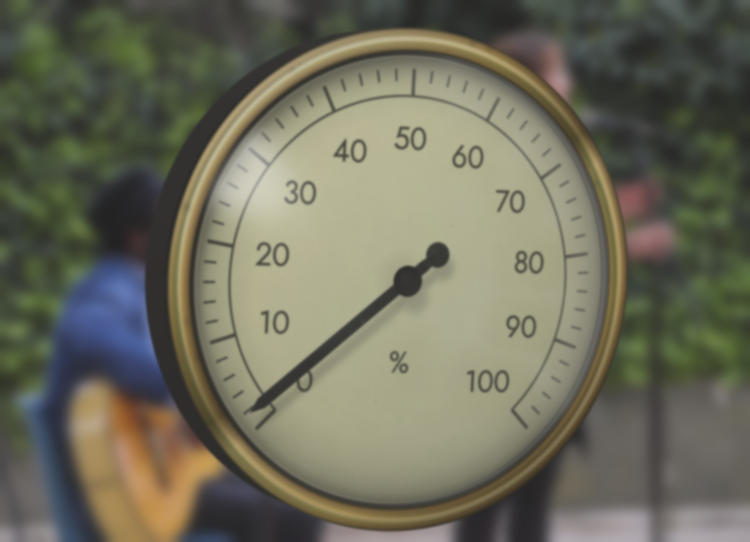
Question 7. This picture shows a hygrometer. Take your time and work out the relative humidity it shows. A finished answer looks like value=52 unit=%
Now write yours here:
value=2 unit=%
